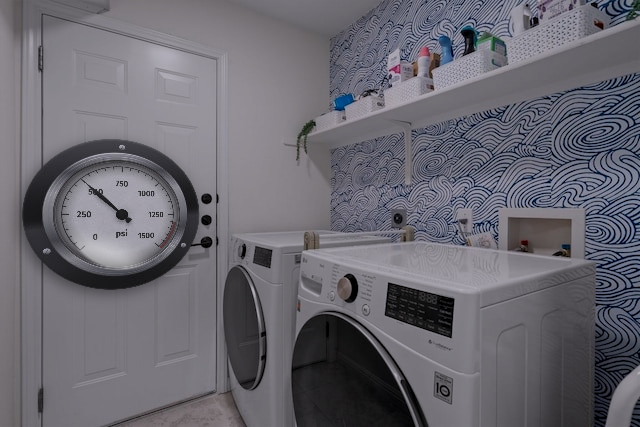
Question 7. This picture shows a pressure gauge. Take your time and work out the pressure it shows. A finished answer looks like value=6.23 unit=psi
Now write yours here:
value=500 unit=psi
